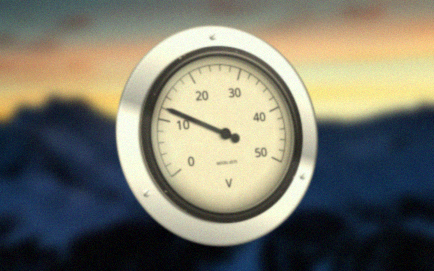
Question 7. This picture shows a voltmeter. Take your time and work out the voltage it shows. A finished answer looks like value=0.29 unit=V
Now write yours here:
value=12 unit=V
